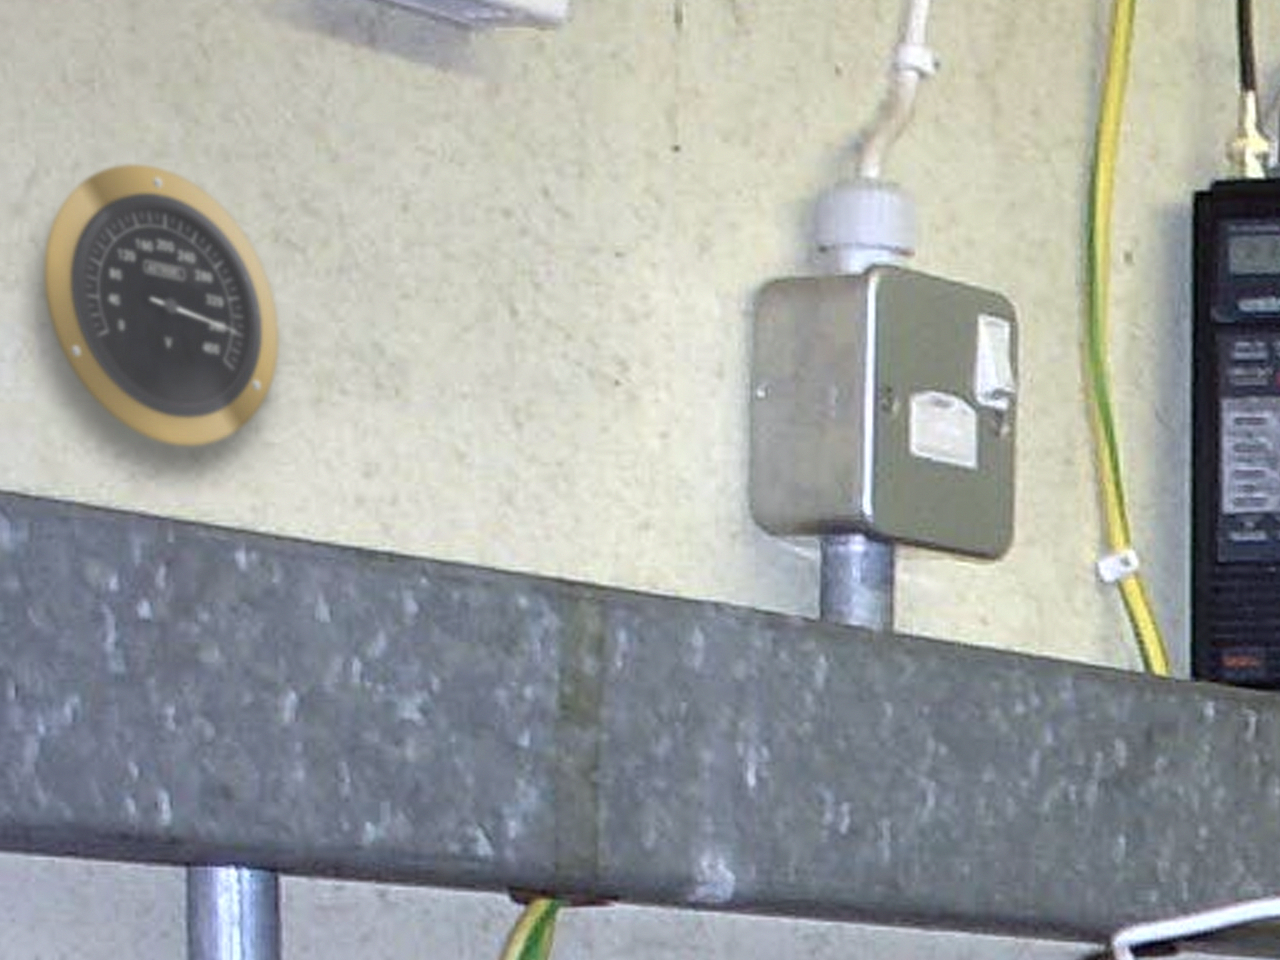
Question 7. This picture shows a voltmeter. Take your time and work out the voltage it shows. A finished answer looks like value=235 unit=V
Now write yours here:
value=360 unit=V
